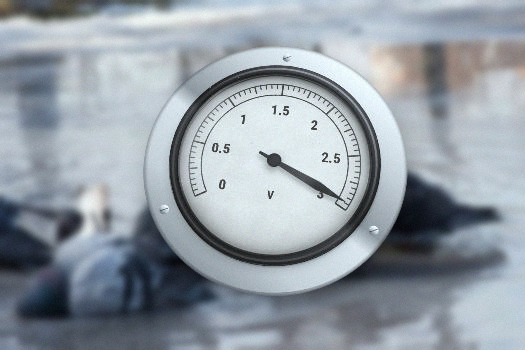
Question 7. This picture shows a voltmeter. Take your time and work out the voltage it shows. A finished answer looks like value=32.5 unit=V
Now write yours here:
value=2.95 unit=V
